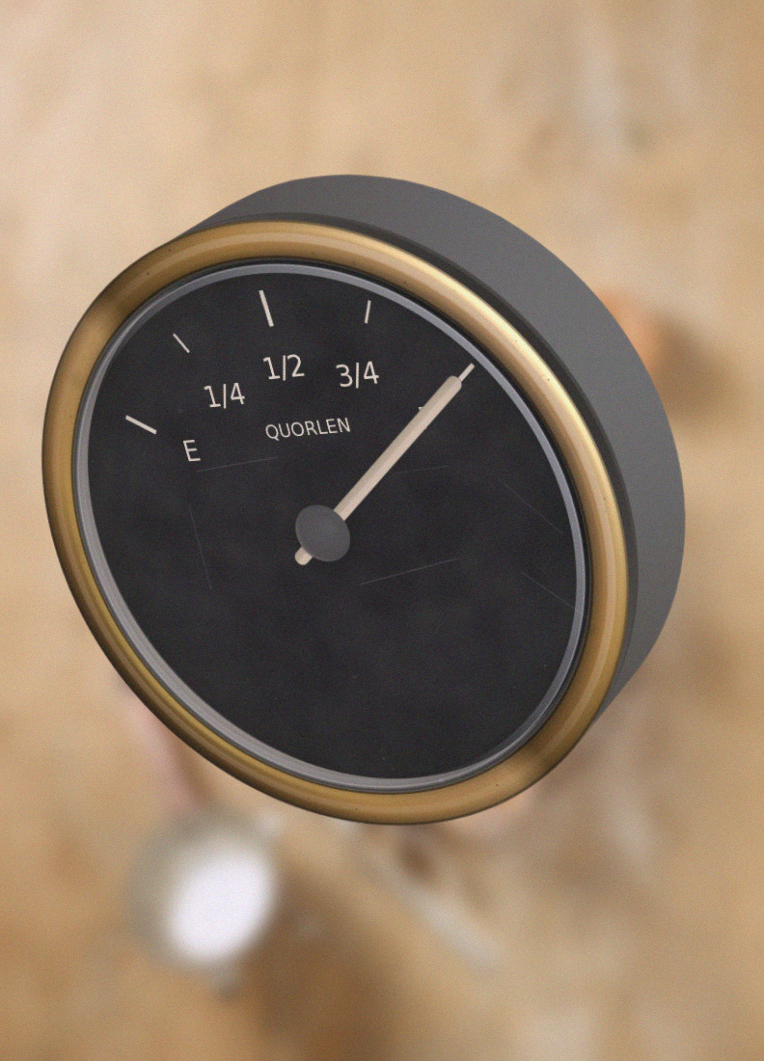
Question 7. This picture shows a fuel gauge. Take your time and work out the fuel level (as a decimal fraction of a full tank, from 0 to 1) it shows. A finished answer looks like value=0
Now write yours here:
value=1
